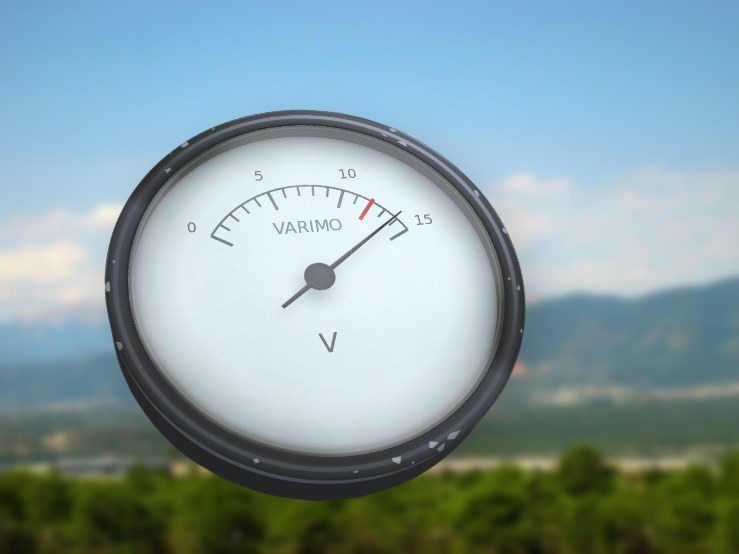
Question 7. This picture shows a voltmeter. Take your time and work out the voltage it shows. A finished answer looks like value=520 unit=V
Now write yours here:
value=14 unit=V
